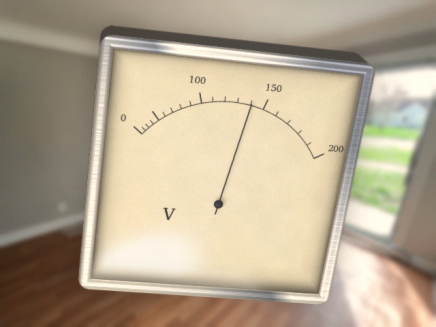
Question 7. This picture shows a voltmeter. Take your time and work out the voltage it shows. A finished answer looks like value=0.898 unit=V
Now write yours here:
value=140 unit=V
